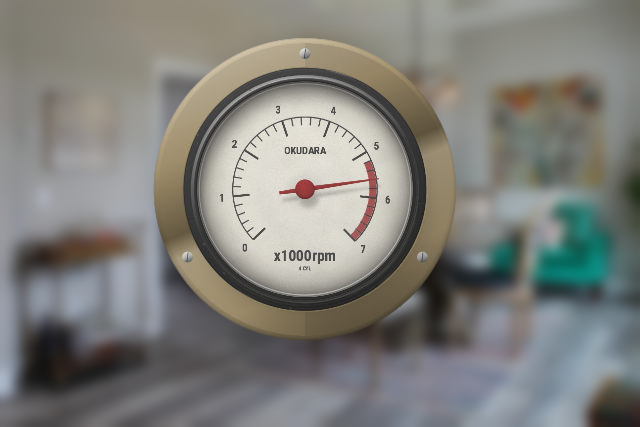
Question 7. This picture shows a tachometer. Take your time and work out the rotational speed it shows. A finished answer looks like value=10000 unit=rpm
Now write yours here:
value=5600 unit=rpm
